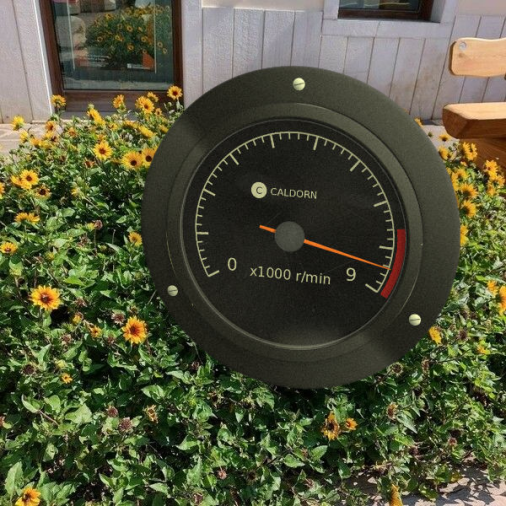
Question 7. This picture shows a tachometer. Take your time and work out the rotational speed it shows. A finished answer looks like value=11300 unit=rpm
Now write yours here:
value=8400 unit=rpm
